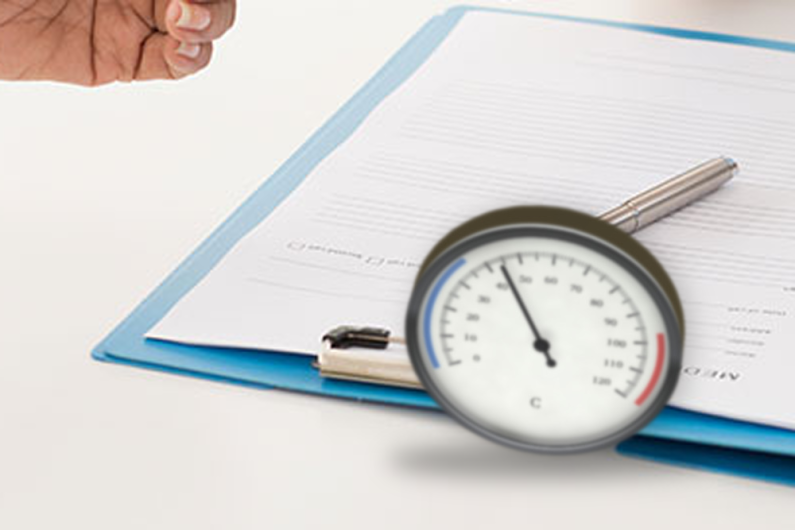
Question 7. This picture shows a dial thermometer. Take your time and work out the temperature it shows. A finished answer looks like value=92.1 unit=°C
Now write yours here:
value=45 unit=°C
